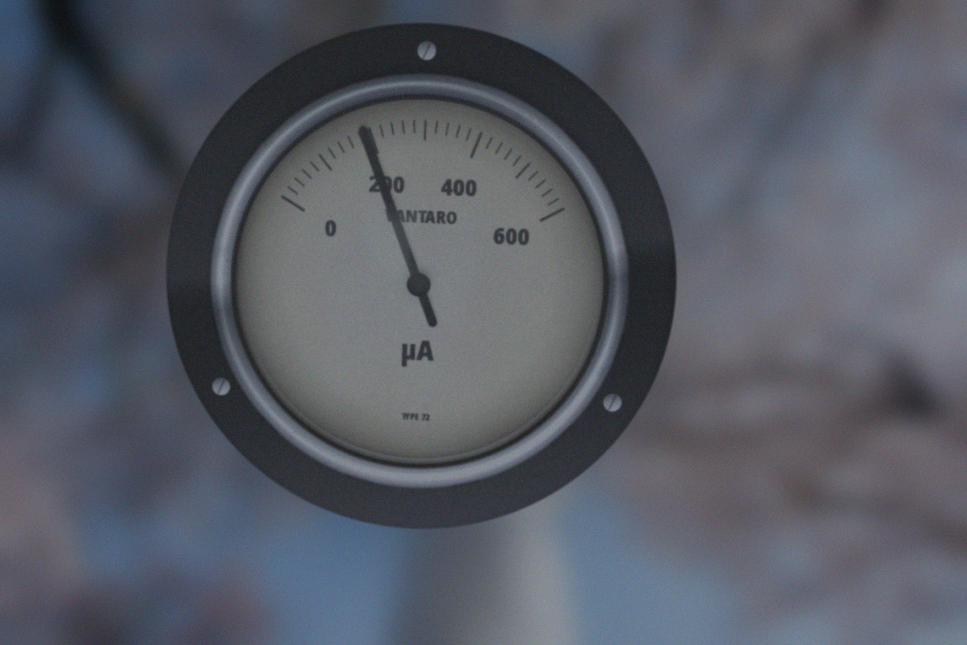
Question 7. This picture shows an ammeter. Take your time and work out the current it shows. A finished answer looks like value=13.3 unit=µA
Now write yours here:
value=190 unit=µA
